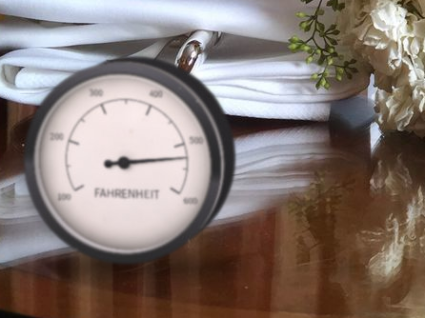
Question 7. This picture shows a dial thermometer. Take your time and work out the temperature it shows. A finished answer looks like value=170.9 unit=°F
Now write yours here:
value=525 unit=°F
